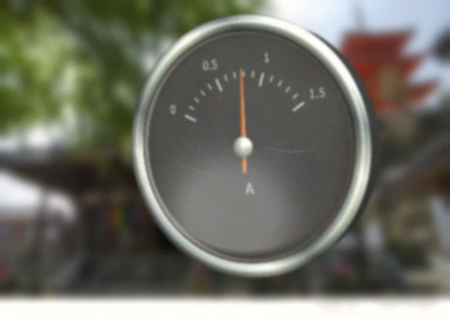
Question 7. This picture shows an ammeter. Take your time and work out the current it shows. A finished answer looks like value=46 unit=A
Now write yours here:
value=0.8 unit=A
